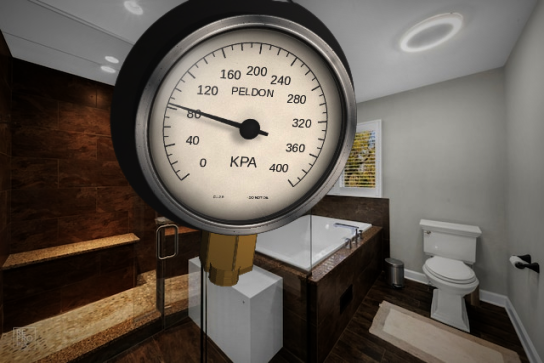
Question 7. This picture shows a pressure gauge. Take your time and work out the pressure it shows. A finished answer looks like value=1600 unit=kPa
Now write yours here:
value=85 unit=kPa
